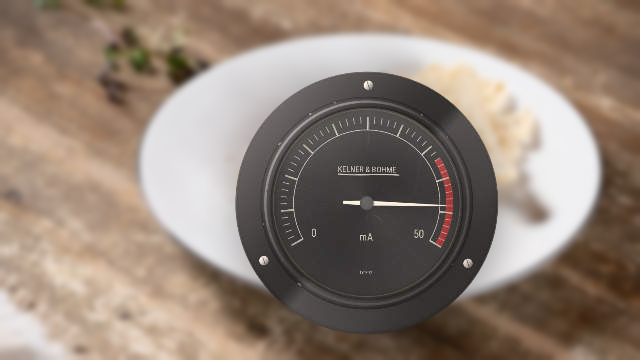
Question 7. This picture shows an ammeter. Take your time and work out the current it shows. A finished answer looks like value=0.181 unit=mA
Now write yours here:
value=44 unit=mA
